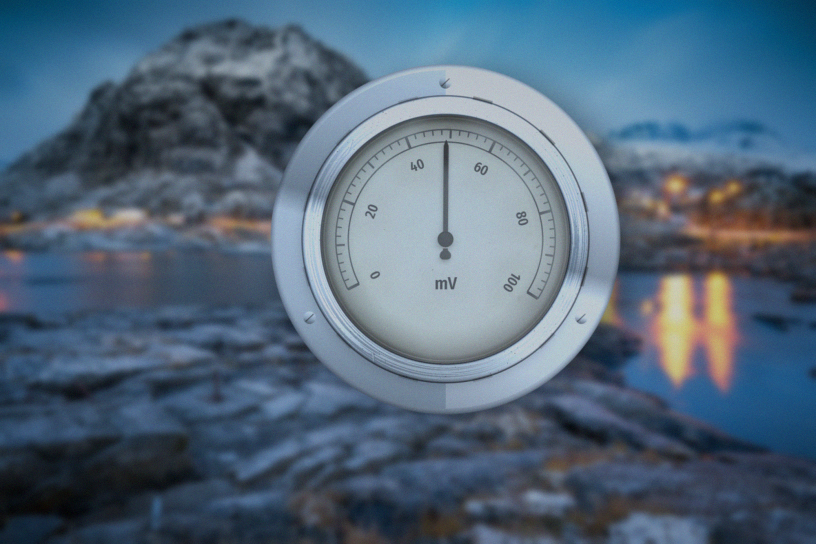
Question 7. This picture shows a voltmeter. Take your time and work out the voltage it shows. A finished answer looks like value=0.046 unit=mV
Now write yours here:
value=49 unit=mV
